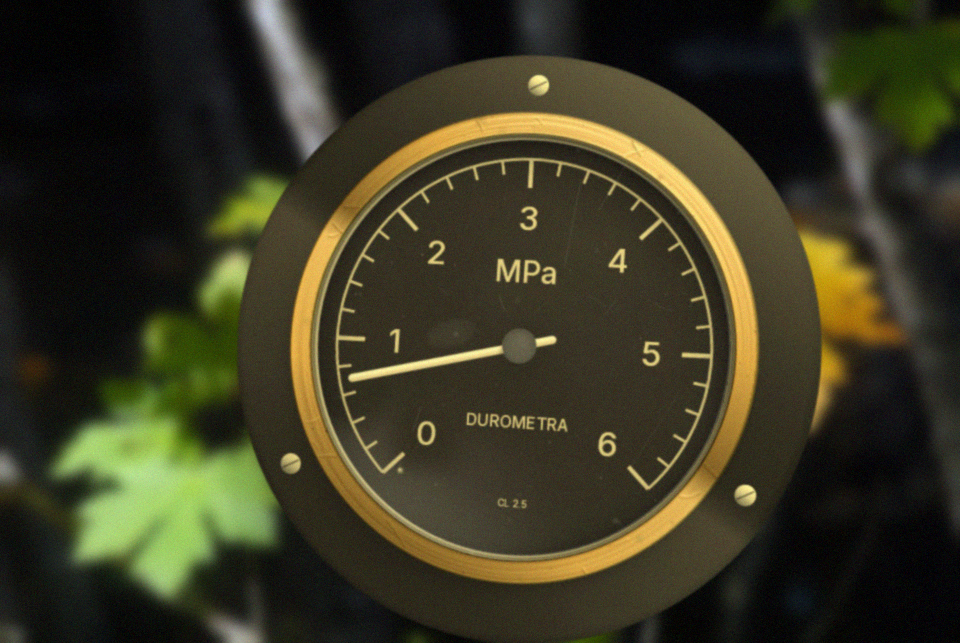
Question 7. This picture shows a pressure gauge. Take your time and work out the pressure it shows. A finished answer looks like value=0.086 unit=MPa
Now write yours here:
value=0.7 unit=MPa
